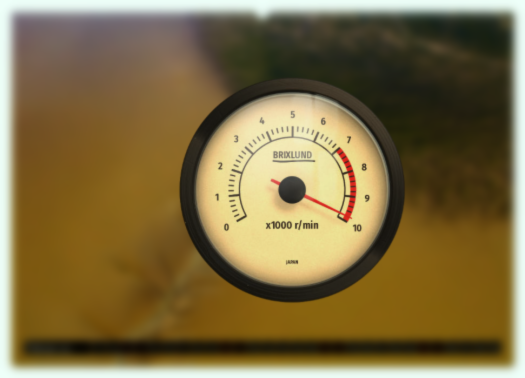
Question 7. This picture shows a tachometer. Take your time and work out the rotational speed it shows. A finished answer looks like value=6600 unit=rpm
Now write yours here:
value=9800 unit=rpm
